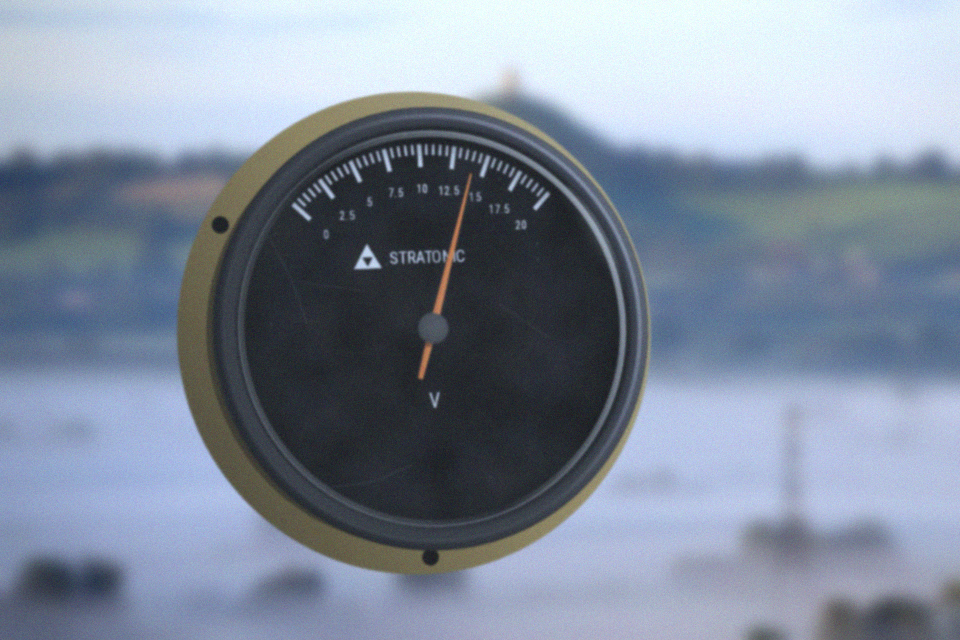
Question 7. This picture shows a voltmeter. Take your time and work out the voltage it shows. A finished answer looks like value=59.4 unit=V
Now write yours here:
value=14 unit=V
